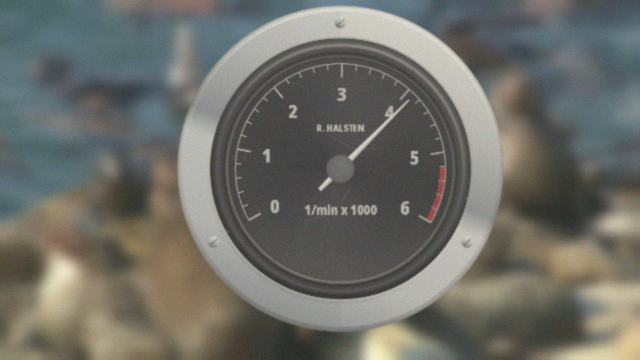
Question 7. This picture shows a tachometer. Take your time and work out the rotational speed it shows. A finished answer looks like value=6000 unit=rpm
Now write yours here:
value=4100 unit=rpm
